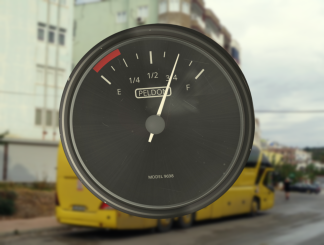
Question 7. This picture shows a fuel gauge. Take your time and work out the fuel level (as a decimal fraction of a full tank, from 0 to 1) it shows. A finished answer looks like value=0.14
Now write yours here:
value=0.75
